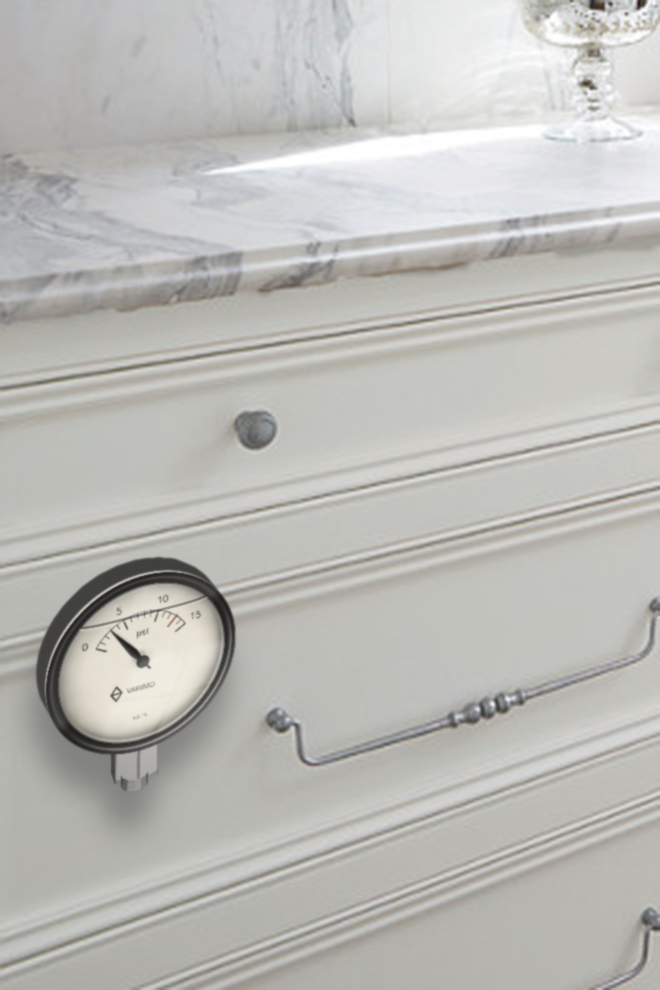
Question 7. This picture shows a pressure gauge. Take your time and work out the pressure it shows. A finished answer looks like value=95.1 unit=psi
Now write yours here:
value=3 unit=psi
